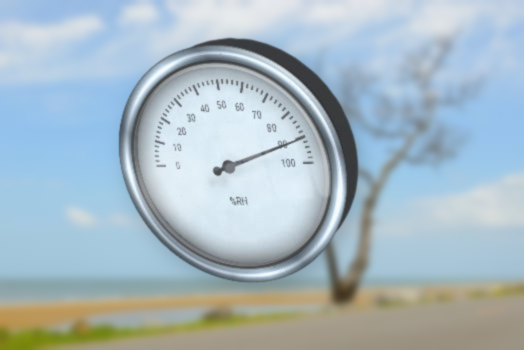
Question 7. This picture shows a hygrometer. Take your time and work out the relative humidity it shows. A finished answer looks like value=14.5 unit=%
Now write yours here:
value=90 unit=%
